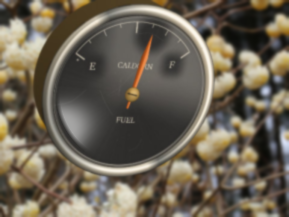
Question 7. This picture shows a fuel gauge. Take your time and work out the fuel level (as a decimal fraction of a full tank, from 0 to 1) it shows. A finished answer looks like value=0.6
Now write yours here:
value=0.625
